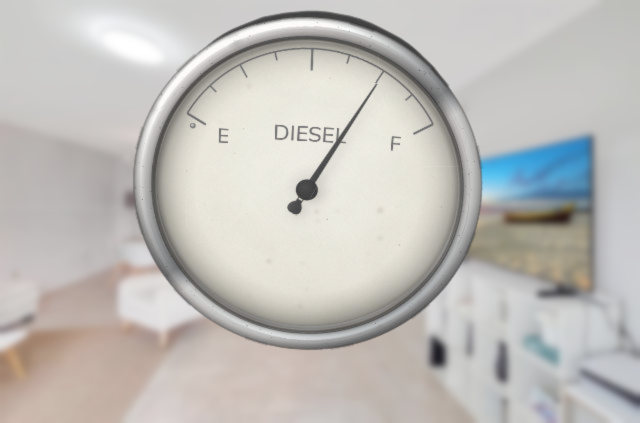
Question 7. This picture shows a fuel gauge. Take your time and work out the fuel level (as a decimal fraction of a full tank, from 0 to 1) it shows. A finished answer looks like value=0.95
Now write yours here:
value=0.75
